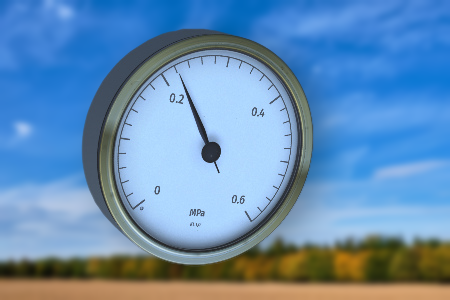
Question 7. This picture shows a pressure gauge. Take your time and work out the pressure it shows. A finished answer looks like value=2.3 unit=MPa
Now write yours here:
value=0.22 unit=MPa
